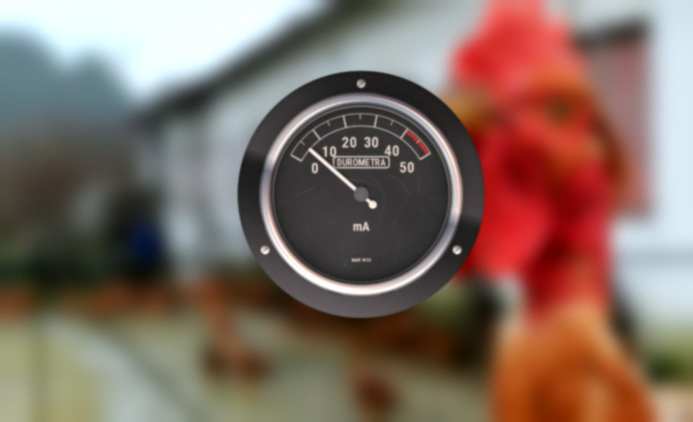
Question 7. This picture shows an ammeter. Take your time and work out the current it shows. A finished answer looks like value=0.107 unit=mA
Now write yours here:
value=5 unit=mA
